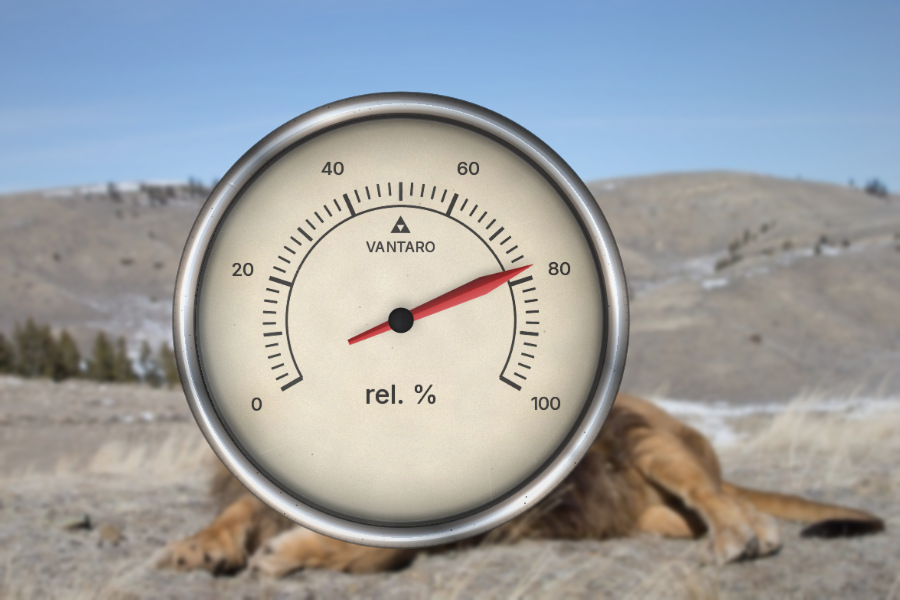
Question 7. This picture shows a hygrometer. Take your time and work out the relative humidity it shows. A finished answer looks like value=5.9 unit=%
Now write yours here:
value=78 unit=%
